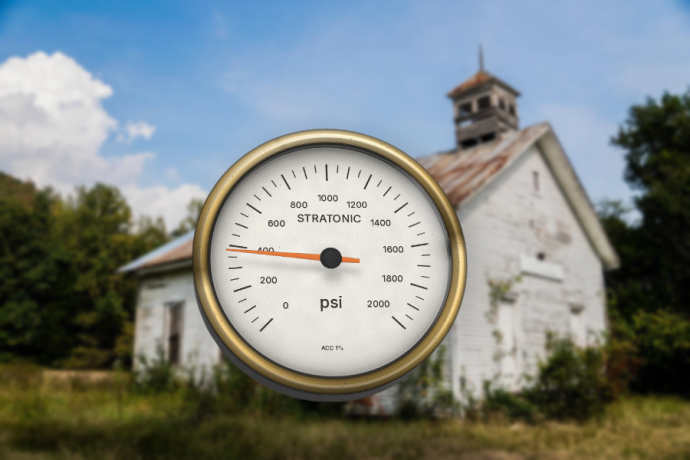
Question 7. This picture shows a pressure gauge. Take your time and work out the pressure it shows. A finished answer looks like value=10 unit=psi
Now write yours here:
value=375 unit=psi
